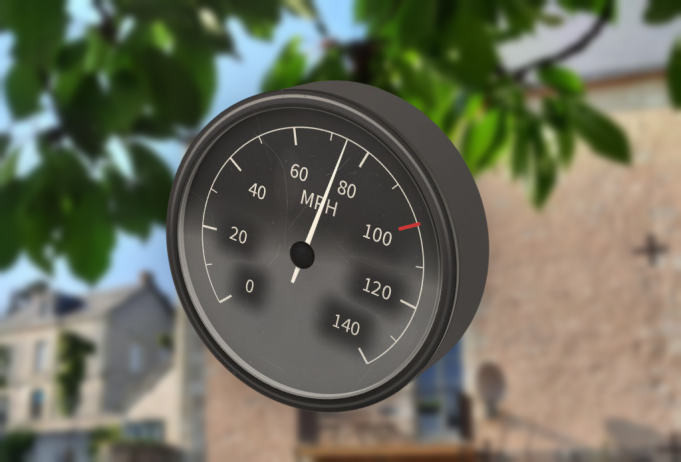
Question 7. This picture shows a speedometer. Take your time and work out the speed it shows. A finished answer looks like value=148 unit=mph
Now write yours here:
value=75 unit=mph
